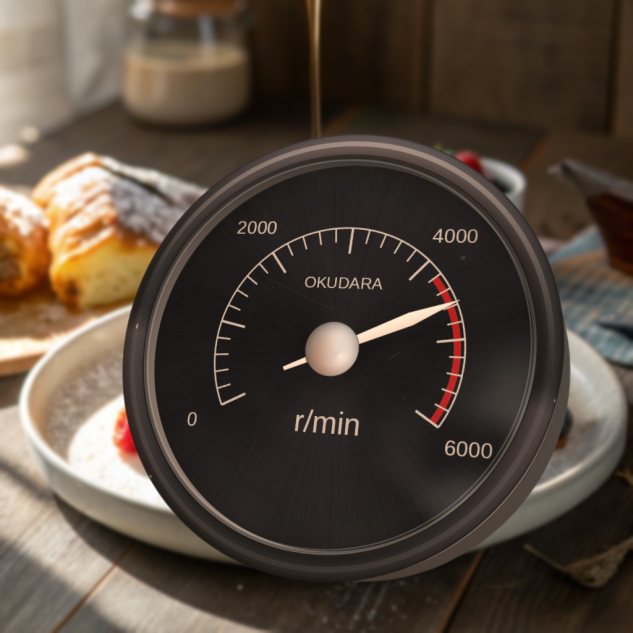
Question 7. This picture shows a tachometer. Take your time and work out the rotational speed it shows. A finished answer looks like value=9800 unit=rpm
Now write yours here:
value=4600 unit=rpm
